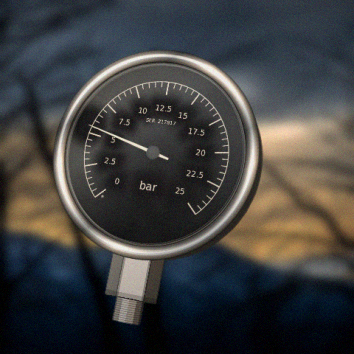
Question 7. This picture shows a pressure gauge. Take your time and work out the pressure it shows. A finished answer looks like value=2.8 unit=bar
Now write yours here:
value=5.5 unit=bar
